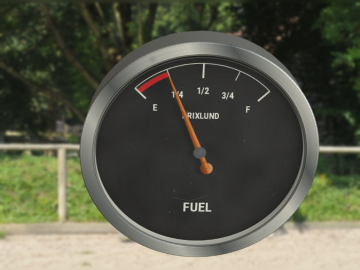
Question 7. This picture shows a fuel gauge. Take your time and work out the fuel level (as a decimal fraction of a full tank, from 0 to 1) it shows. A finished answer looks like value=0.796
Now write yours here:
value=0.25
